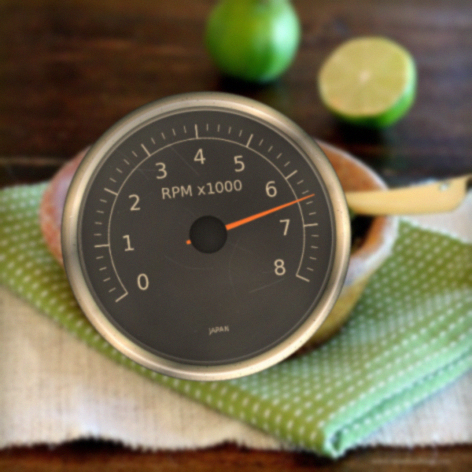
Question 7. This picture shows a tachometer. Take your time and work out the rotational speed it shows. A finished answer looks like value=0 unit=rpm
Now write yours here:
value=6500 unit=rpm
